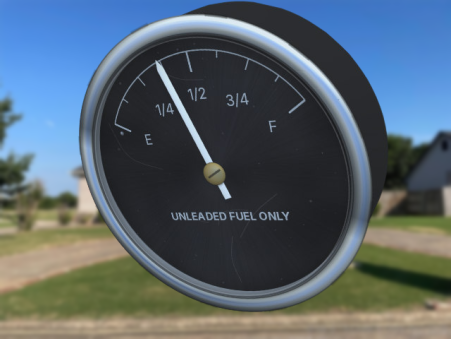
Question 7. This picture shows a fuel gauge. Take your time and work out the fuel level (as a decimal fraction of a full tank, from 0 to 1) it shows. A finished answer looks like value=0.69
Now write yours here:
value=0.375
